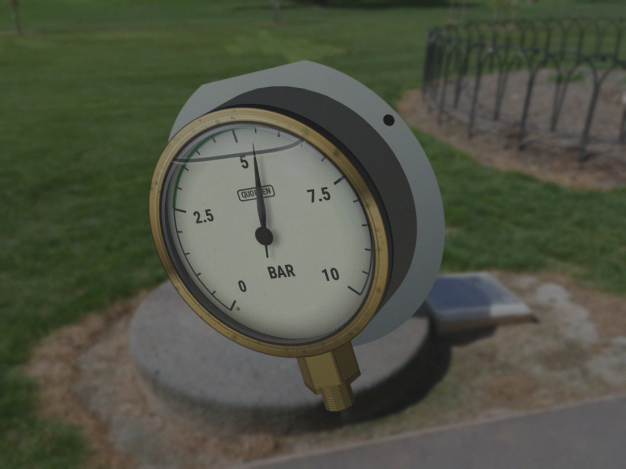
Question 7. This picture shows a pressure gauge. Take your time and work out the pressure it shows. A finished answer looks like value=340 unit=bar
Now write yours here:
value=5.5 unit=bar
